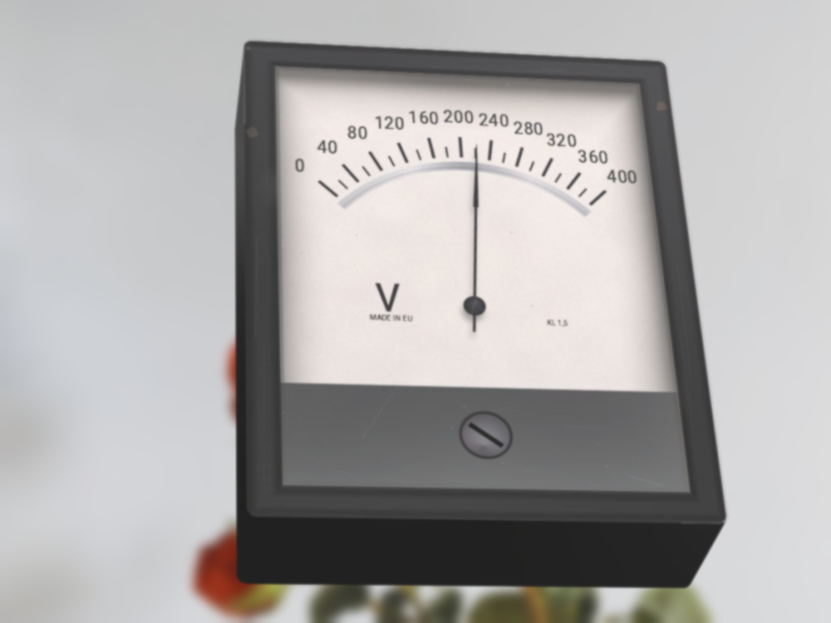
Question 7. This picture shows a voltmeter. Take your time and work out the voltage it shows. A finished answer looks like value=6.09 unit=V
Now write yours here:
value=220 unit=V
